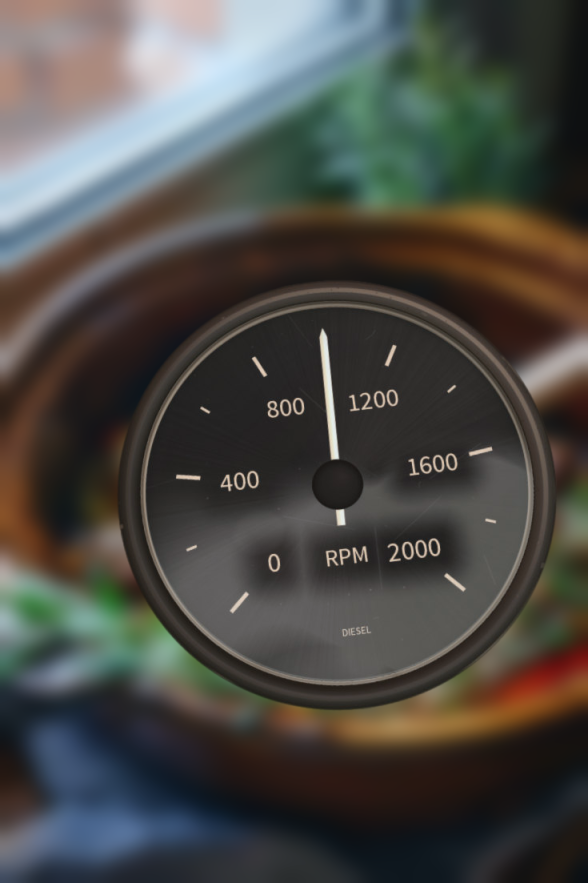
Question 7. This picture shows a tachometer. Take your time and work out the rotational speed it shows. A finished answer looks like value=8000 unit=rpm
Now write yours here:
value=1000 unit=rpm
